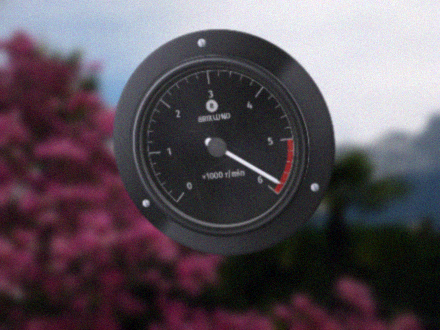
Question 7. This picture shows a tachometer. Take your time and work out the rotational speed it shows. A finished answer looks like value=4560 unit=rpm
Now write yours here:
value=5800 unit=rpm
